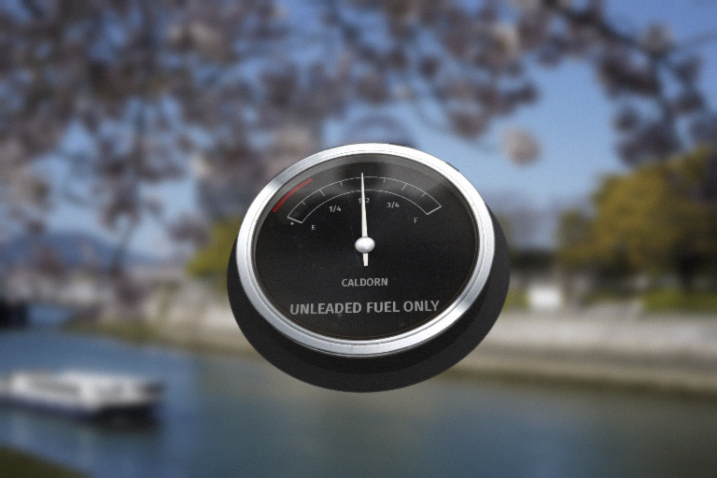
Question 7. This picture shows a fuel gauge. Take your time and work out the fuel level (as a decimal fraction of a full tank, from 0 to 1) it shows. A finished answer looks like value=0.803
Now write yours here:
value=0.5
